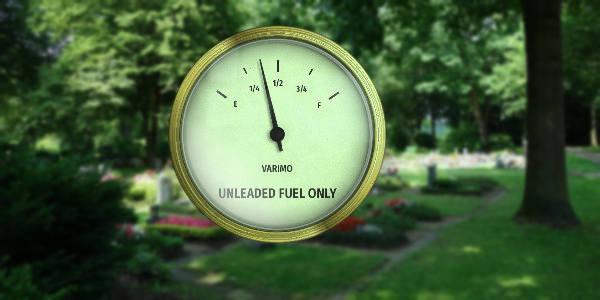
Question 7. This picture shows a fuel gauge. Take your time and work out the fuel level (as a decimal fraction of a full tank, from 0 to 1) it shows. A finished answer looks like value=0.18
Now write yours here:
value=0.375
